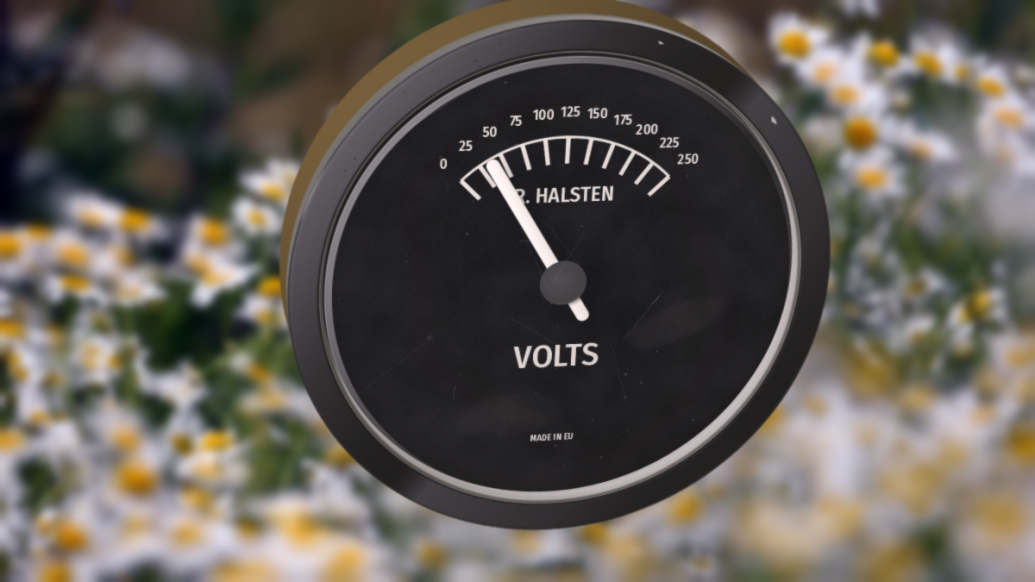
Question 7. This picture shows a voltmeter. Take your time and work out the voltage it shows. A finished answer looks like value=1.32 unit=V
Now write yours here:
value=37.5 unit=V
